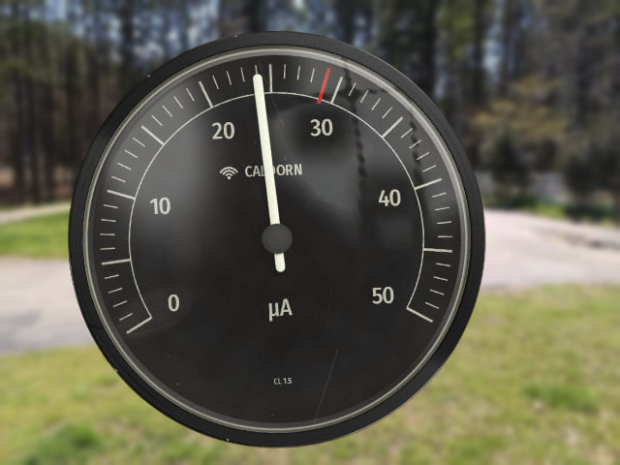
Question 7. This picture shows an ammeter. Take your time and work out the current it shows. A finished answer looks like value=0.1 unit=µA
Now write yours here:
value=24 unit=µA
